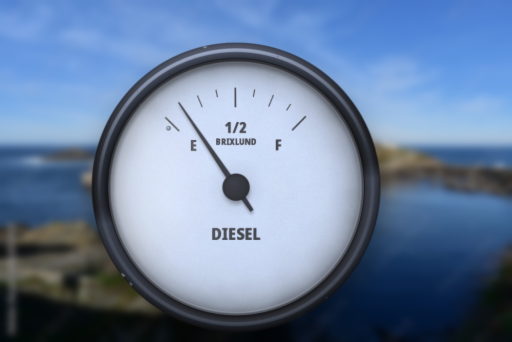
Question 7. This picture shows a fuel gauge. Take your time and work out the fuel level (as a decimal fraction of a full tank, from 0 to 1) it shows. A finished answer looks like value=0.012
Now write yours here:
value=0.125
